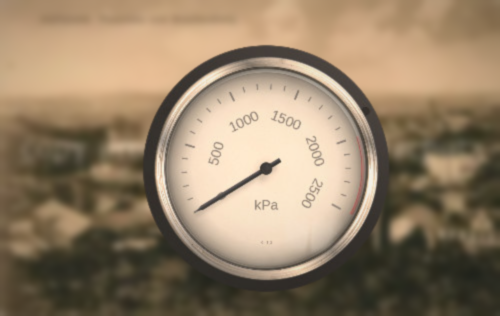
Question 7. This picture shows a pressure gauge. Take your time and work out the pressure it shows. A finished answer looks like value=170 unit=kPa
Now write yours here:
value=0 unit=kPa
